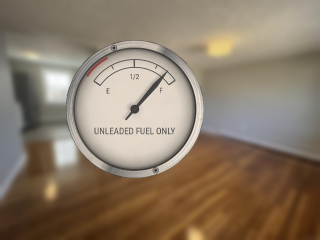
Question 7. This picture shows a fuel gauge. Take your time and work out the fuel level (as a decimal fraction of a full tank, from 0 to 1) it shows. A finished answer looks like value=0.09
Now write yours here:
value=0.875
